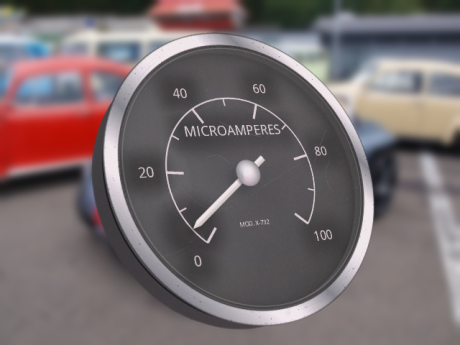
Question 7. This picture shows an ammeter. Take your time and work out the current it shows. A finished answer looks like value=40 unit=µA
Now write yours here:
value=5 unit=µA
